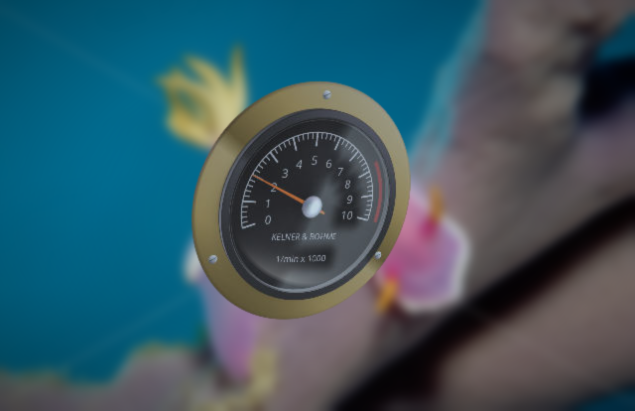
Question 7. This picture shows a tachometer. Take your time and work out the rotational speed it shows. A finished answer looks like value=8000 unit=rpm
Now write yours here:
value=2000 unit=rpm
